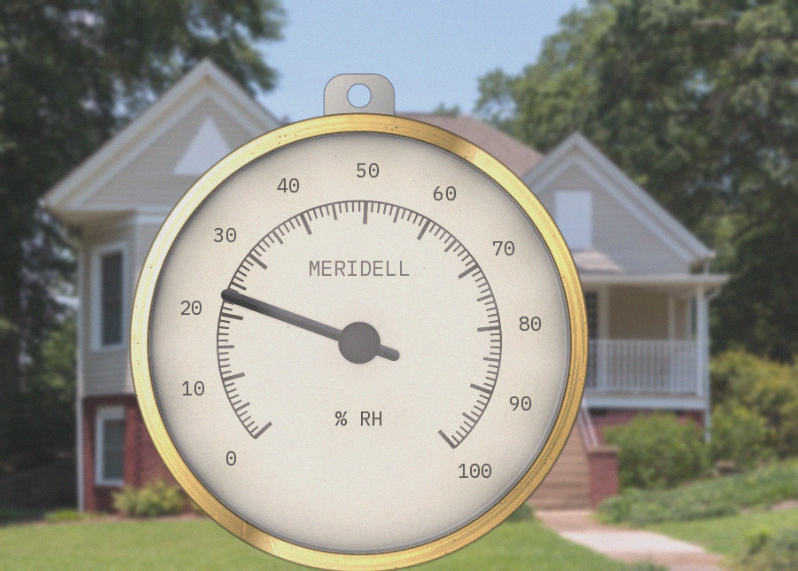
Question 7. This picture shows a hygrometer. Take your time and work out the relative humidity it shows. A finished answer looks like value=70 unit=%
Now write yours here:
value=23 unit=%
